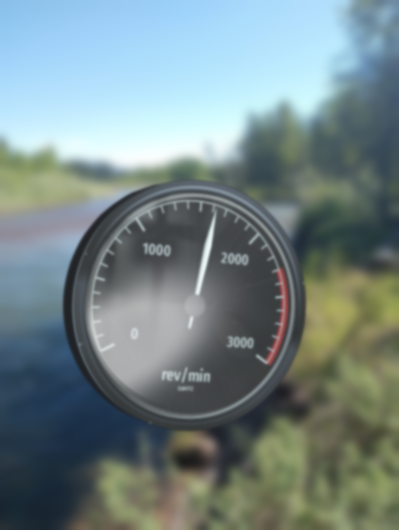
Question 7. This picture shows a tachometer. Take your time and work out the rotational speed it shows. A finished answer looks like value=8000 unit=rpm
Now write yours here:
value=1600 unit=rpm
